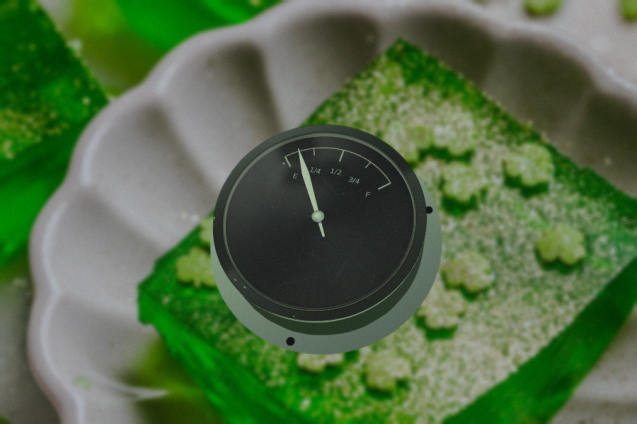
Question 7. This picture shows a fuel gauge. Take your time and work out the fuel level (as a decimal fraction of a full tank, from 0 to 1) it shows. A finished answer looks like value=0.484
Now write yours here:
value=0.125
